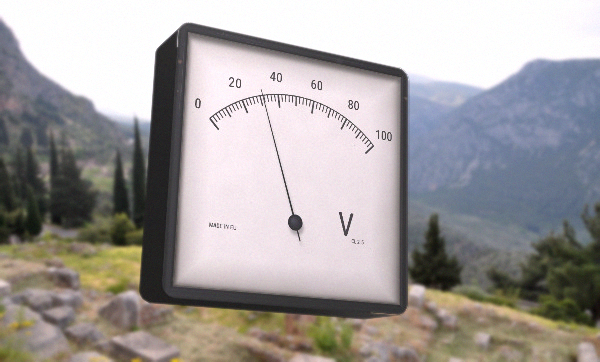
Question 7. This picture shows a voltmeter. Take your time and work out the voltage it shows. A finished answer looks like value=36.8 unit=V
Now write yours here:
value=30 unit=V
